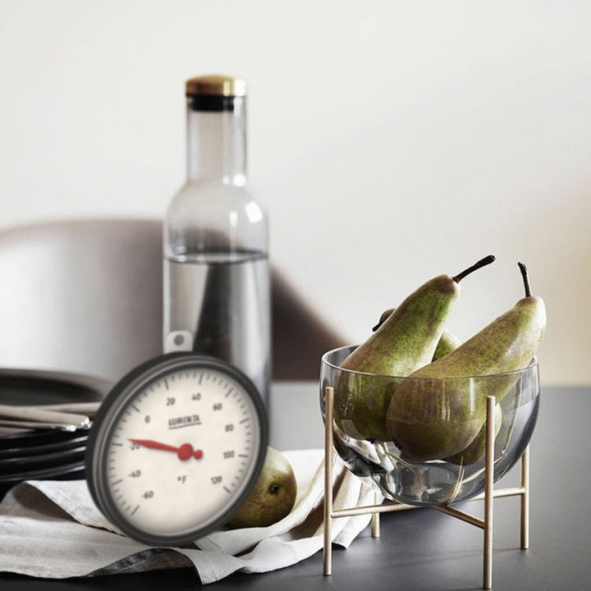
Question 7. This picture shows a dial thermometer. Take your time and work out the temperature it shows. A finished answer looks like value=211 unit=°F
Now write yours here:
value=-16 unit=°F
